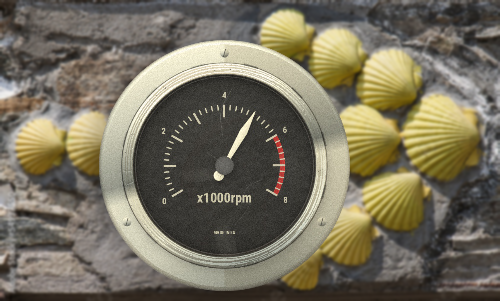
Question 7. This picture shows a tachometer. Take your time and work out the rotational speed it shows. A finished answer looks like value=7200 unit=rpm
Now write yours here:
value=5000 unit=rpm
